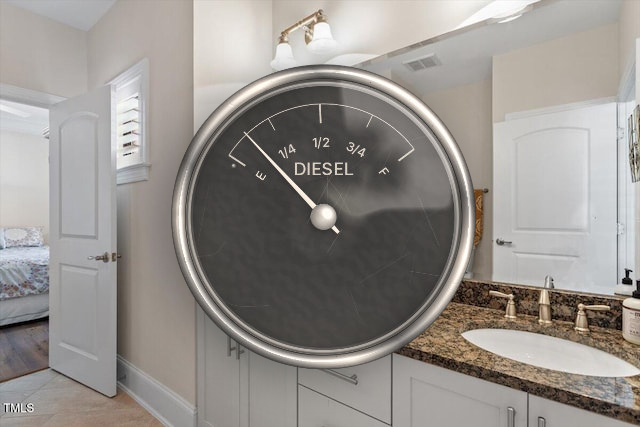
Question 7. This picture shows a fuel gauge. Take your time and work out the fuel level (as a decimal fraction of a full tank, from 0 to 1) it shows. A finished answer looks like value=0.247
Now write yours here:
value=0.125
